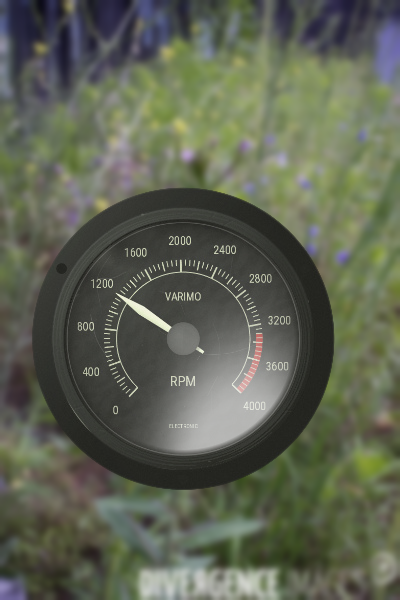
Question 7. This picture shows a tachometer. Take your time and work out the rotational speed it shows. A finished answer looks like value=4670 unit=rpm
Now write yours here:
value=1200 unit=rpm
